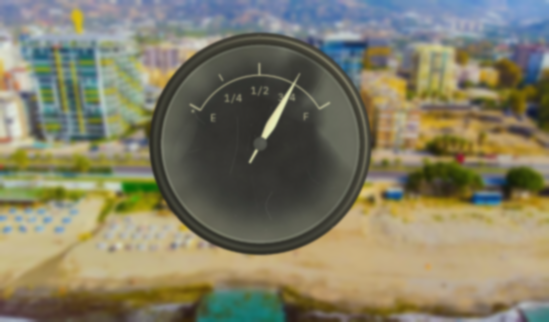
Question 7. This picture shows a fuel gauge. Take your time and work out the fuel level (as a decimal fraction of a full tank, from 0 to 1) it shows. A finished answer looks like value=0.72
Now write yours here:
value=0.75
